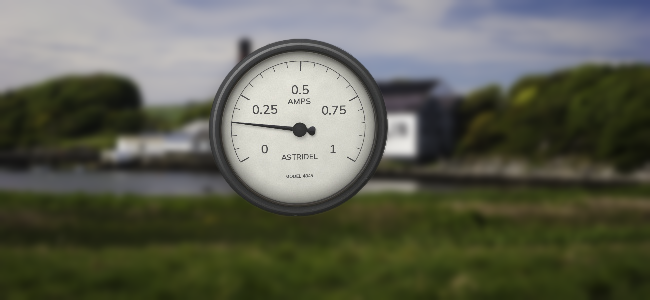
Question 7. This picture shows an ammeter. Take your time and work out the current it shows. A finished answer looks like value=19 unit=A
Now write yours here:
value=0.15 unit=A
